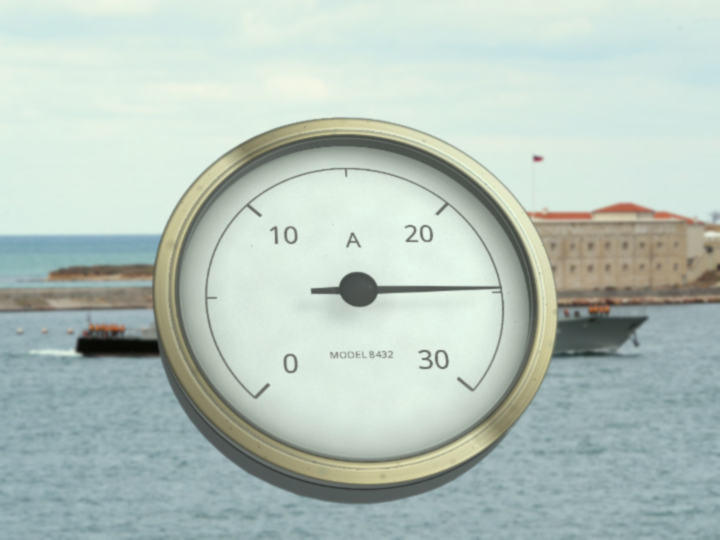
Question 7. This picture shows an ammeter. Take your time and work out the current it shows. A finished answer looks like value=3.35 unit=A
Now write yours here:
value=25 unit=A
